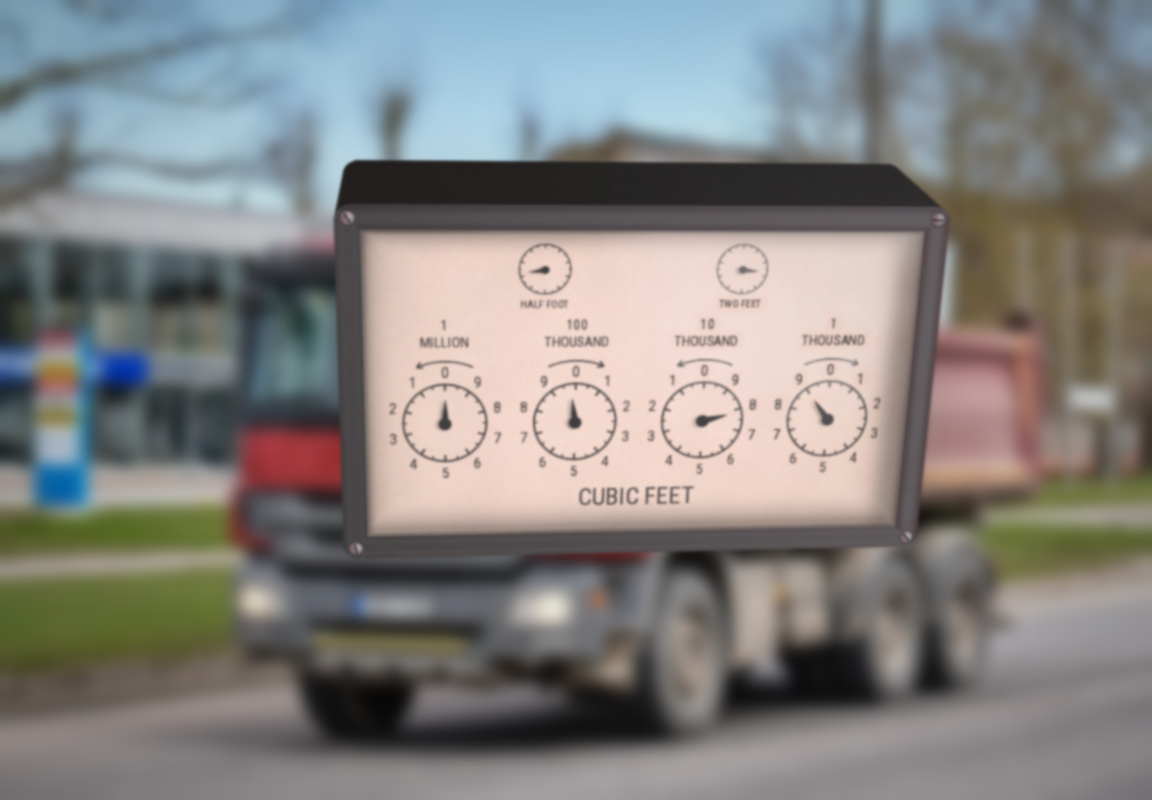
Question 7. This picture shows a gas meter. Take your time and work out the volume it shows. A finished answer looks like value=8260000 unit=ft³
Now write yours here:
value=997900 unit=ft³
